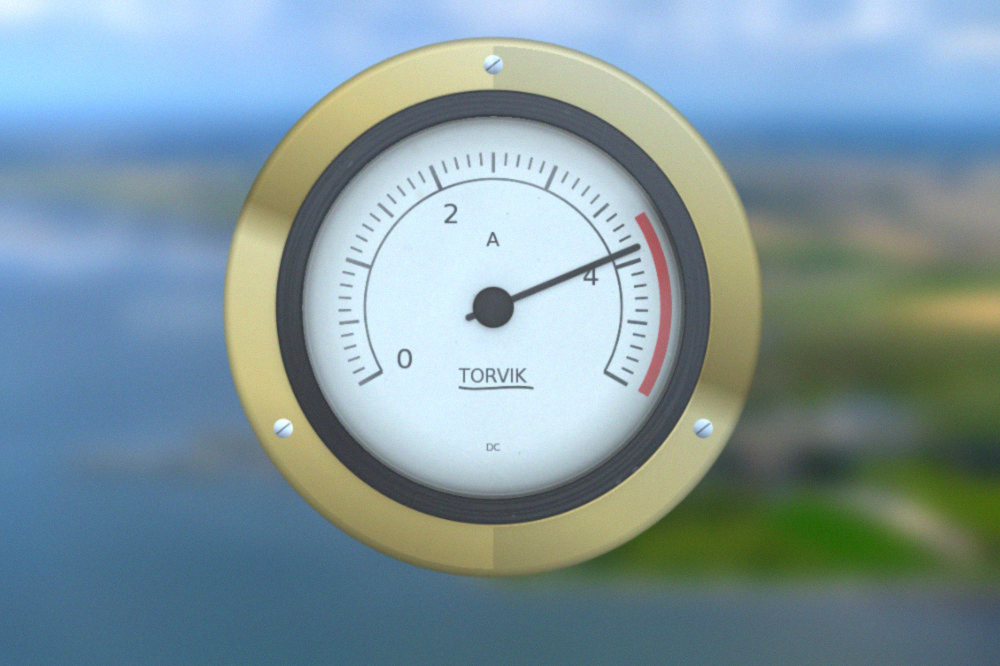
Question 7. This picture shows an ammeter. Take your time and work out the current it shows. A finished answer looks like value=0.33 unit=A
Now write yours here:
value=3.9 unit=A
